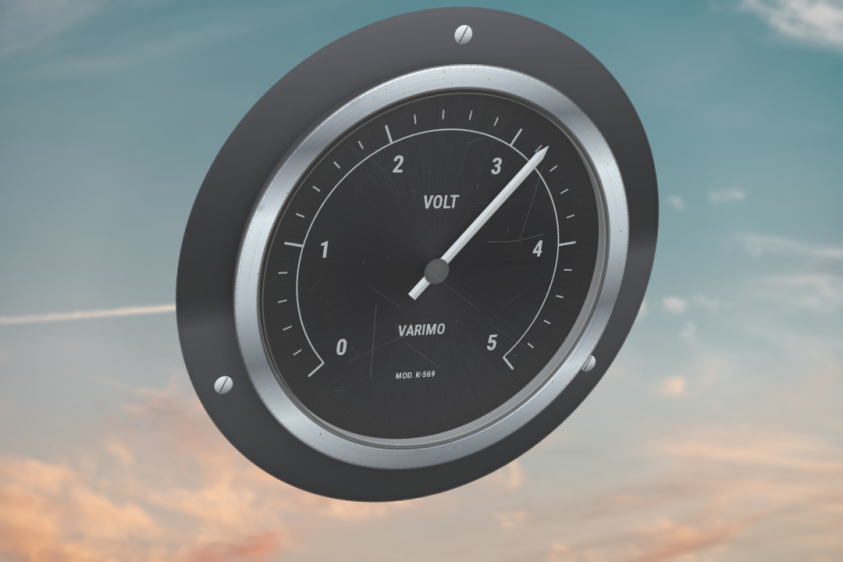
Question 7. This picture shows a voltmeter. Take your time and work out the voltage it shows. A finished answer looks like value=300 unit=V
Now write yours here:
value=3.2 unit=V
